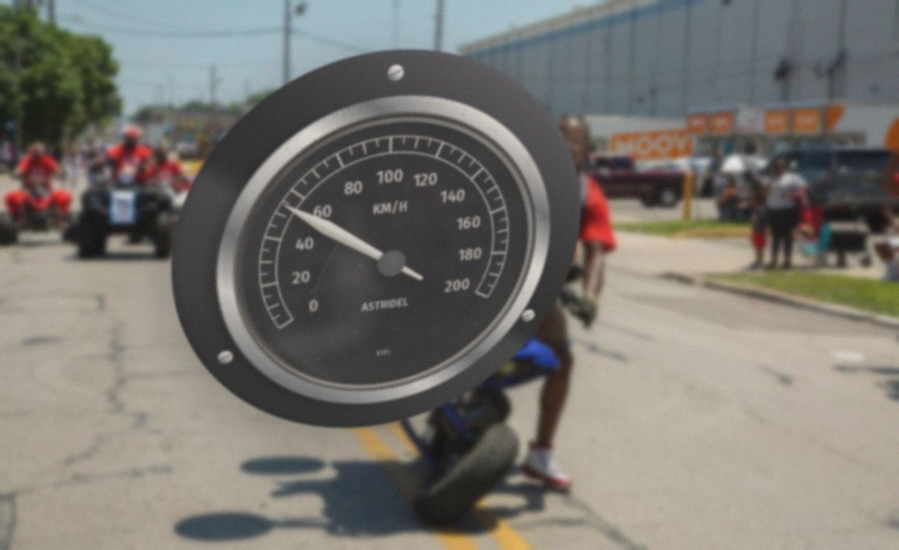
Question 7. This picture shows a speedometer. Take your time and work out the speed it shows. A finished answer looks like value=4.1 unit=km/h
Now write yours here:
value=55 unit=km/h
